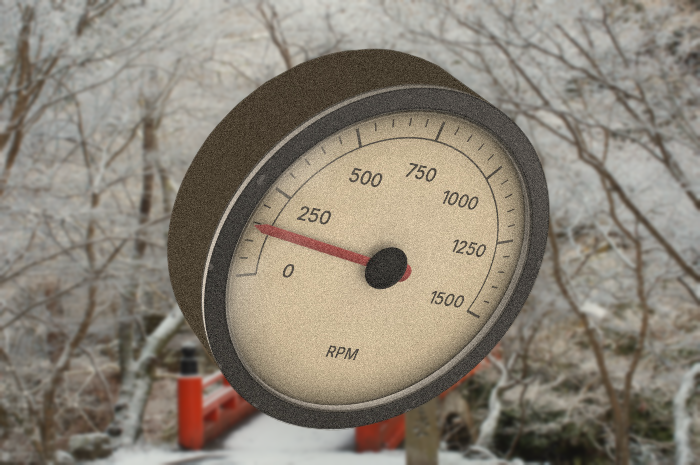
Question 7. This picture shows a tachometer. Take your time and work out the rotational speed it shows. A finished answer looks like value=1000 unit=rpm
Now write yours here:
value=150 unit=rpm
